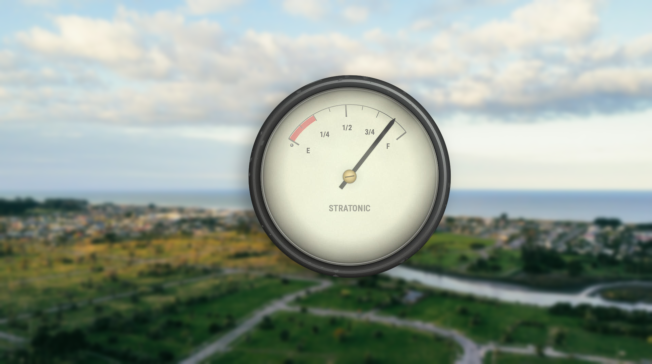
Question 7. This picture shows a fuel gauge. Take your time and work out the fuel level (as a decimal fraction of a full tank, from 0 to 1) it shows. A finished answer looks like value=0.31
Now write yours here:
value=0.875
